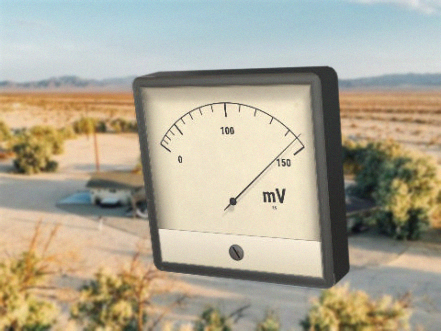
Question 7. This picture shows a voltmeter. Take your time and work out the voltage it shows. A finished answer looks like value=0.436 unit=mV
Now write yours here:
value=145 unit=mV
